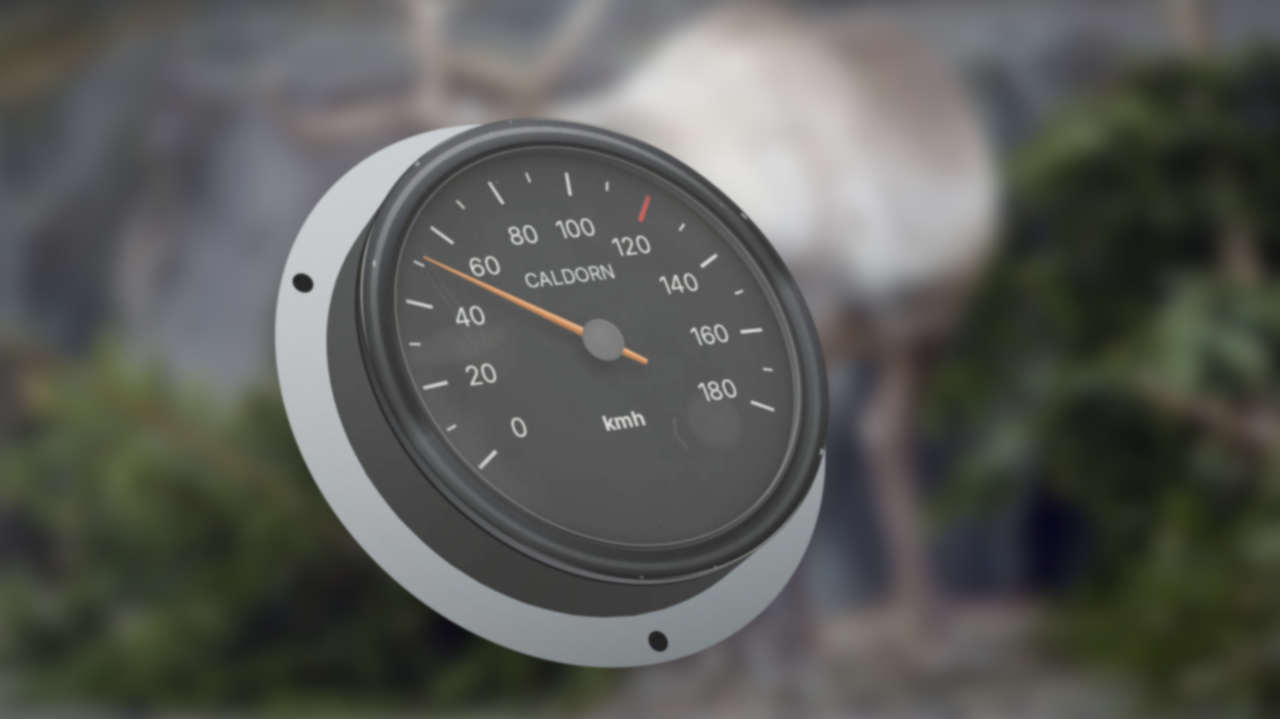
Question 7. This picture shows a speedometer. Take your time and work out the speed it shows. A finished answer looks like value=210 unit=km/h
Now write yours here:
value=50 unit=km/h
